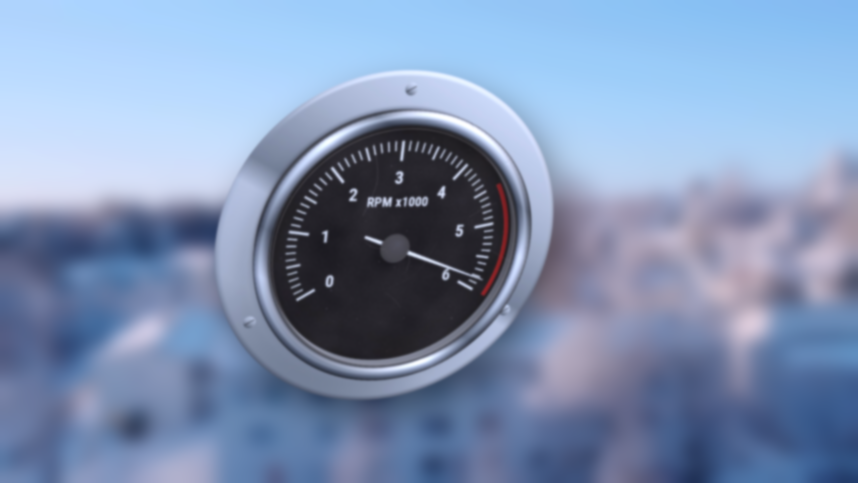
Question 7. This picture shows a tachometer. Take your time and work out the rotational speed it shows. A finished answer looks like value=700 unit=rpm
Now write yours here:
value=5800 unit=rpm
